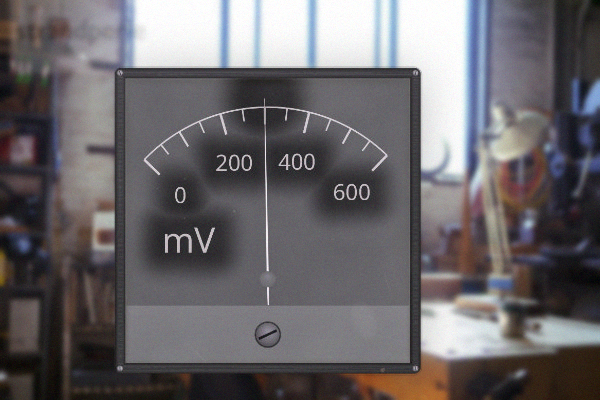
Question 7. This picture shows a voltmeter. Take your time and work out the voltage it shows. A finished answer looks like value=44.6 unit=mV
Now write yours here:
value=300 unit=mV
